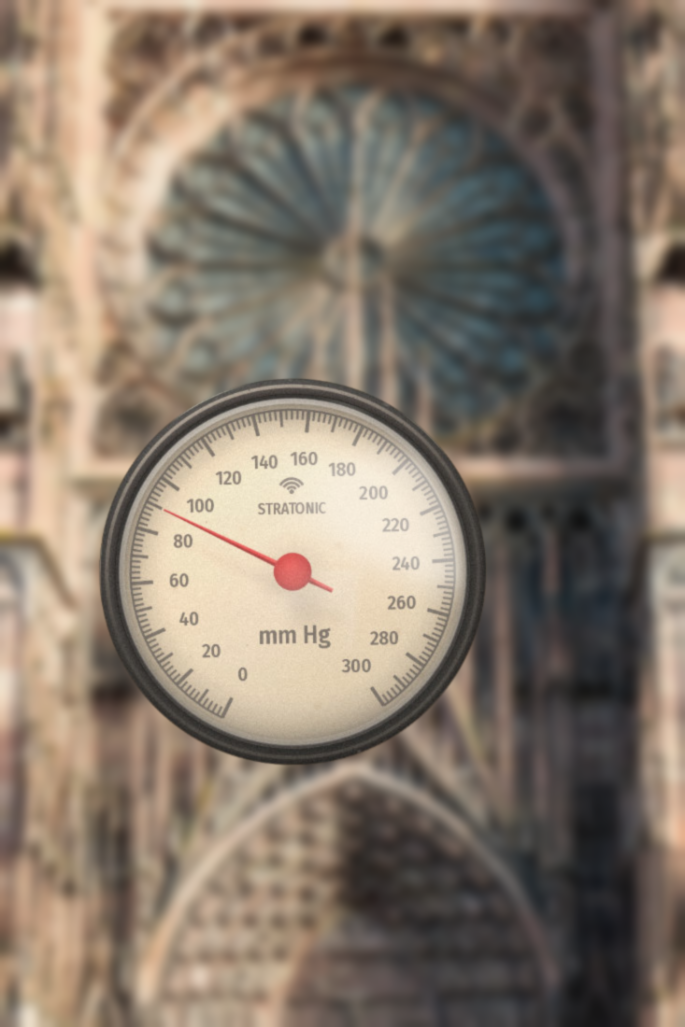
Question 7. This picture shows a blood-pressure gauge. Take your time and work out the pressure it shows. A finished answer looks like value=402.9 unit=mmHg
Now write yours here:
value=90 unit=mmHg
